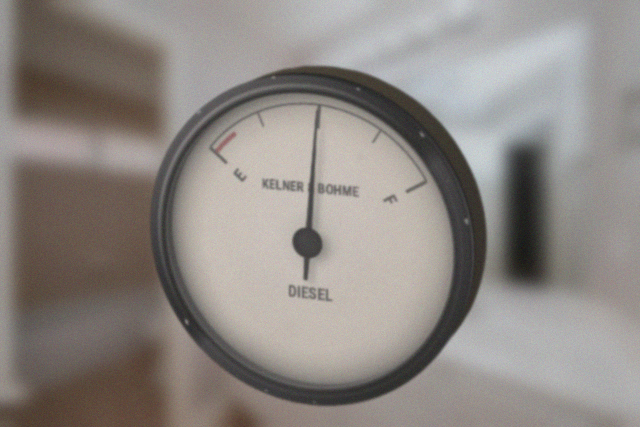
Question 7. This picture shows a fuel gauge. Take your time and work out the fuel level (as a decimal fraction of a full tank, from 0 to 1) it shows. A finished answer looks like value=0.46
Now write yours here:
value=0.5
